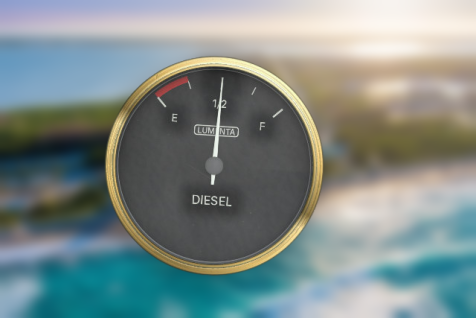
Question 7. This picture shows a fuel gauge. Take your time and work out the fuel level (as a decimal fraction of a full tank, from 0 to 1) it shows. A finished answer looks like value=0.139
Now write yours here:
value=0.5
